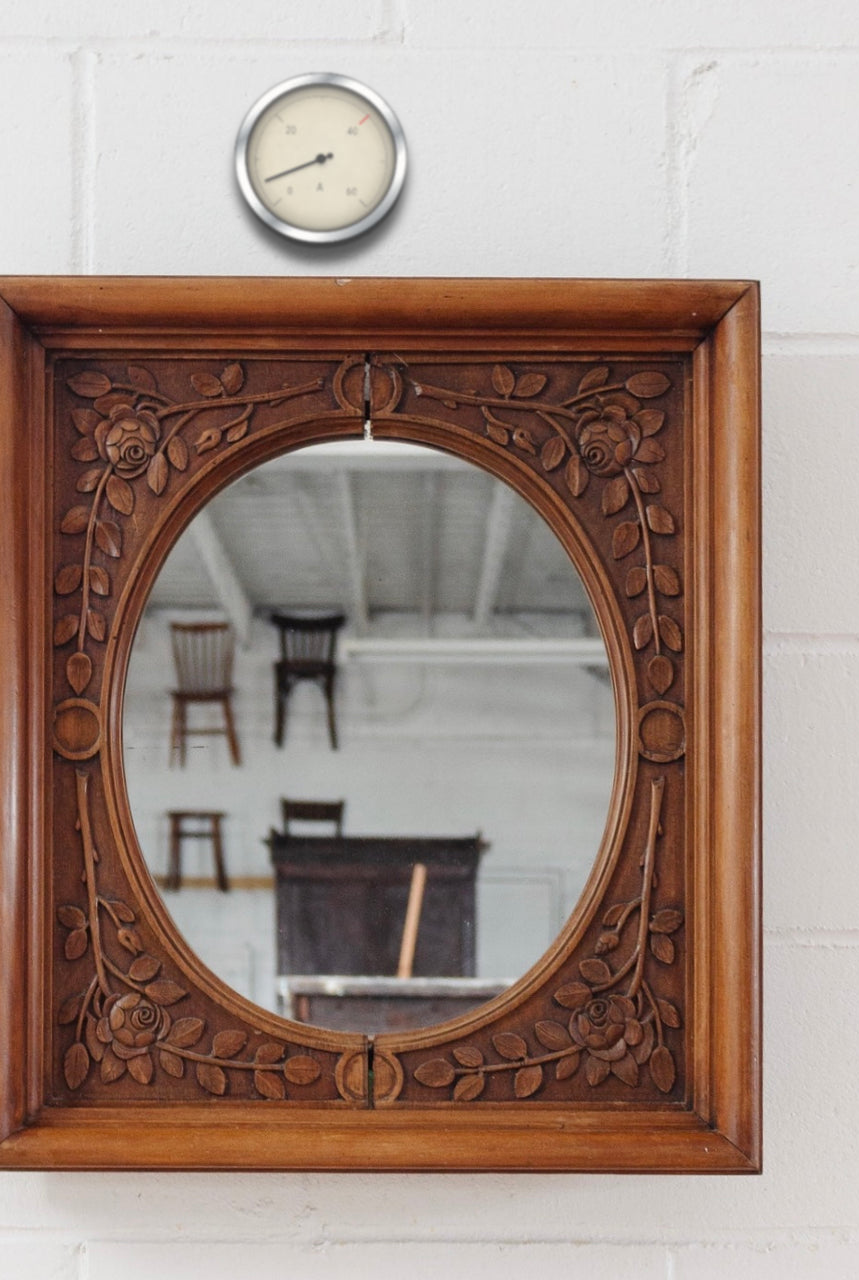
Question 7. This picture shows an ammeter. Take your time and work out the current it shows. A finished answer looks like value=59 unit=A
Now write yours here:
value=5 unit=A
